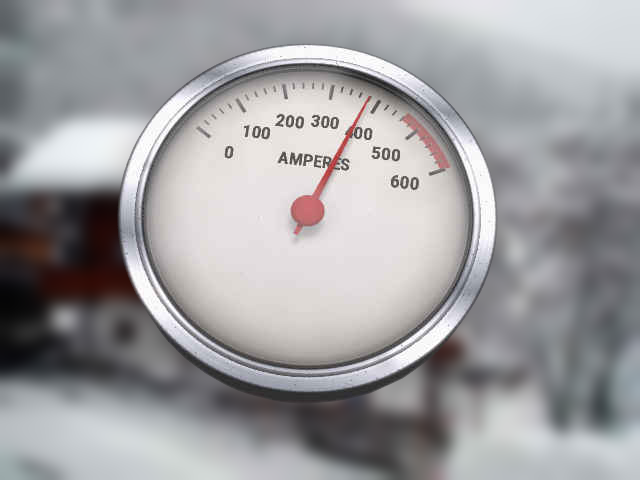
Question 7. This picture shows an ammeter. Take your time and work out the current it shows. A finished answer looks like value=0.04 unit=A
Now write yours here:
value=380 unit=A
